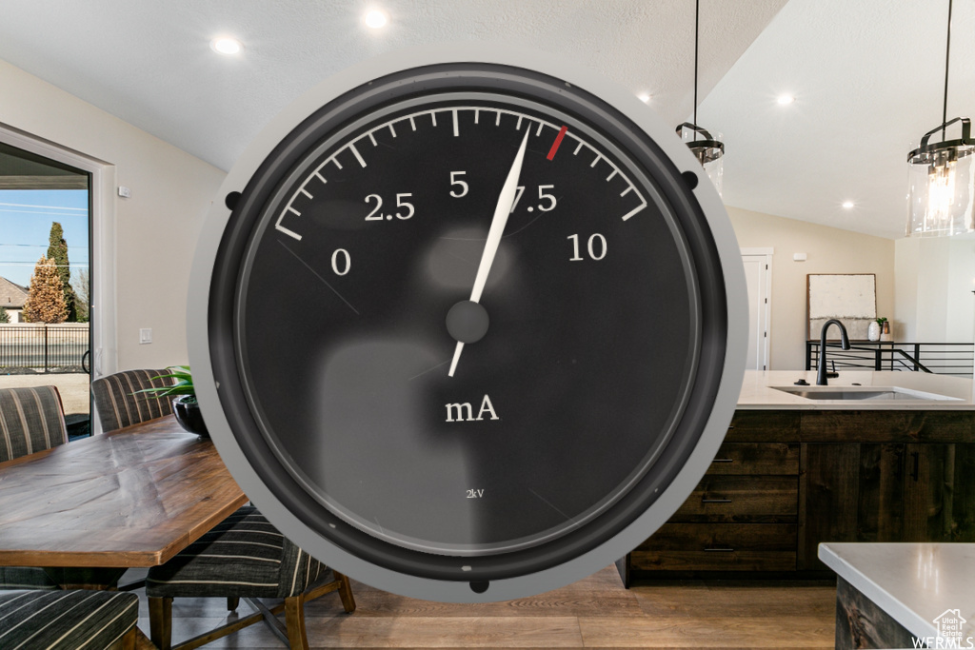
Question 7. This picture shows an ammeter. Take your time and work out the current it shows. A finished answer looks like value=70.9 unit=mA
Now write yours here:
value=6.75 unit=mA
